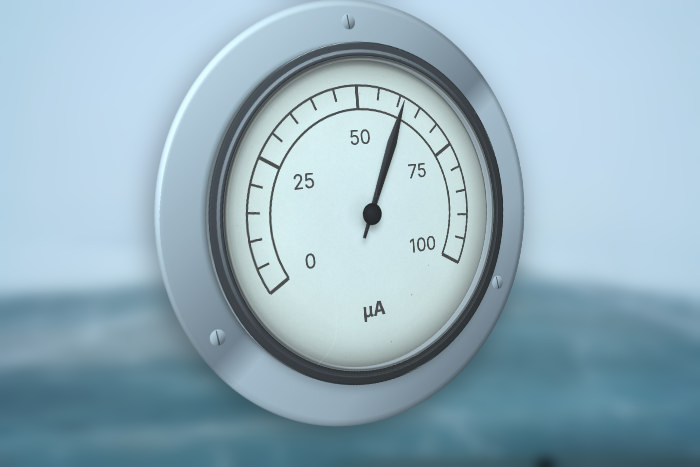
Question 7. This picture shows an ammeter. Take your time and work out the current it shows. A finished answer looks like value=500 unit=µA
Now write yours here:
value=60 unit=µA
